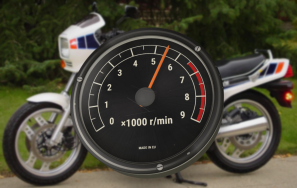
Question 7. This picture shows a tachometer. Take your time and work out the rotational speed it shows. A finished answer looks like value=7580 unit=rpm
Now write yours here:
value=5500 unit=rpm
